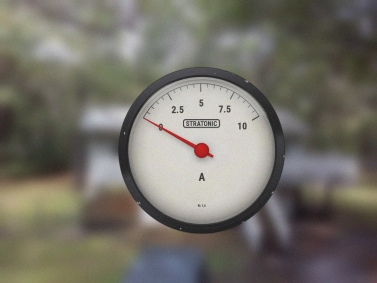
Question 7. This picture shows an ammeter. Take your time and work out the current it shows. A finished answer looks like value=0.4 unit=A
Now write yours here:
value=0 unit=A
